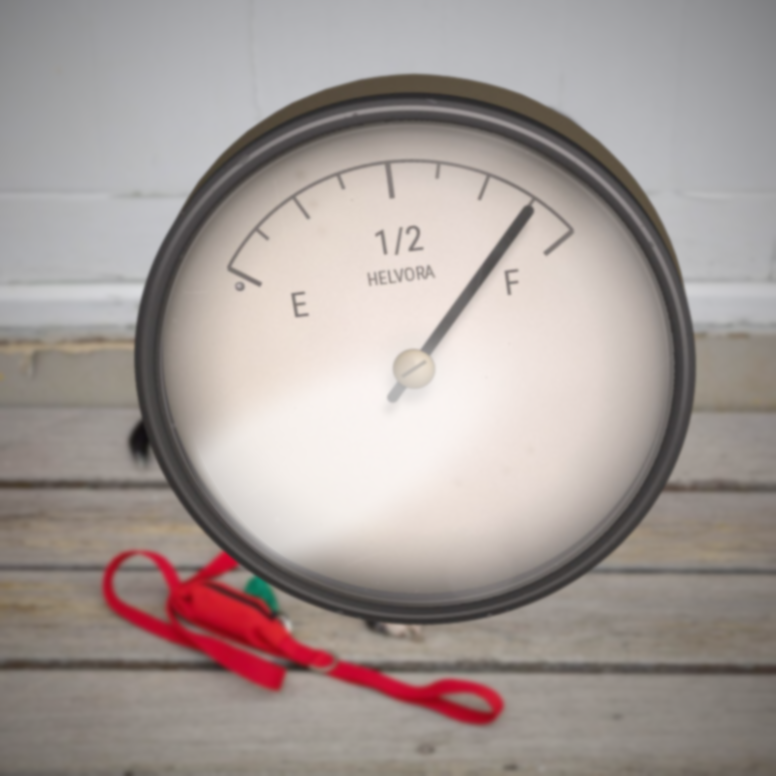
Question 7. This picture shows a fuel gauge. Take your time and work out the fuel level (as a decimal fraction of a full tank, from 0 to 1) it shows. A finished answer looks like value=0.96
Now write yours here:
value=0.875
